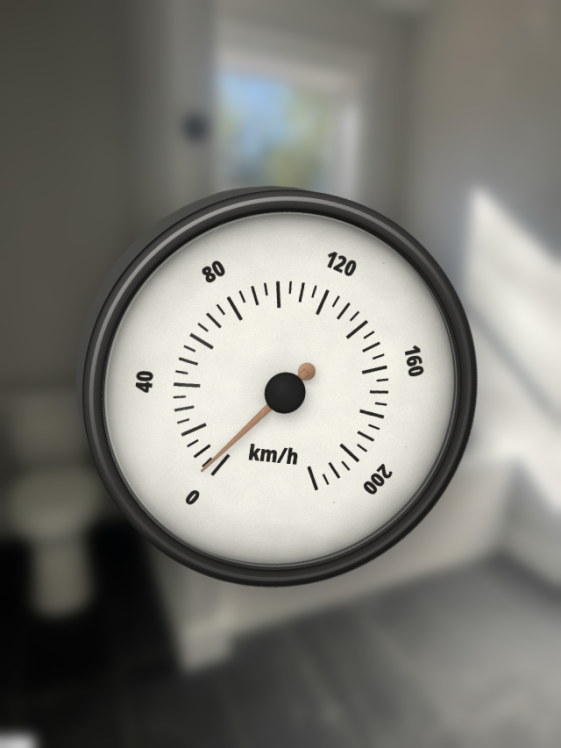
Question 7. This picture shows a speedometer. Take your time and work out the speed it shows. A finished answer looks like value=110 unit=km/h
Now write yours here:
value=5 unit=km/h
